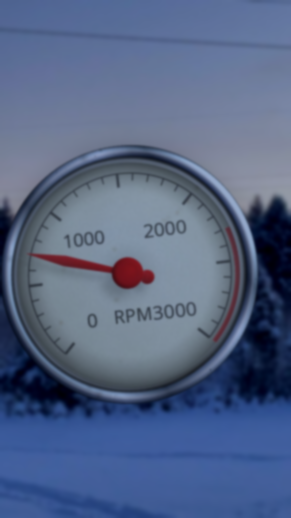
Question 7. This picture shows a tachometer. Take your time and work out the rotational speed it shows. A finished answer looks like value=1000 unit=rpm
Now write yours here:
value=700 unit=rpm
